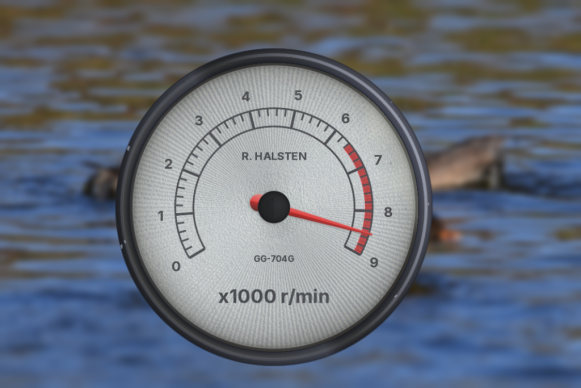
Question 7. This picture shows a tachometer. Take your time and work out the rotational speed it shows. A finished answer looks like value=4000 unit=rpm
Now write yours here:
value=8500 unit=rpm
